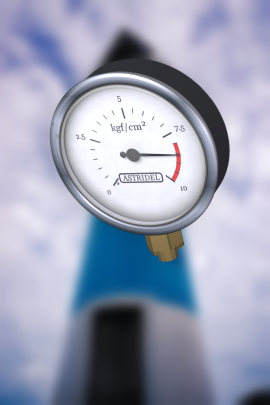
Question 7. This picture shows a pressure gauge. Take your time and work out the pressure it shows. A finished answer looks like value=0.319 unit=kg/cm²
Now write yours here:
value=8.5 unit=kg/cm²
